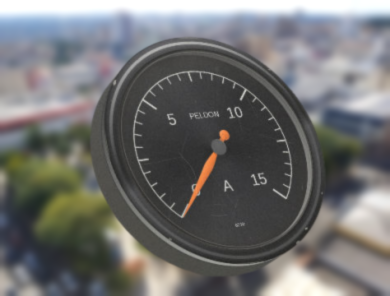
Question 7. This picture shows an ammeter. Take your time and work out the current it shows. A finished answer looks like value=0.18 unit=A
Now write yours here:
value=0 unit=A
